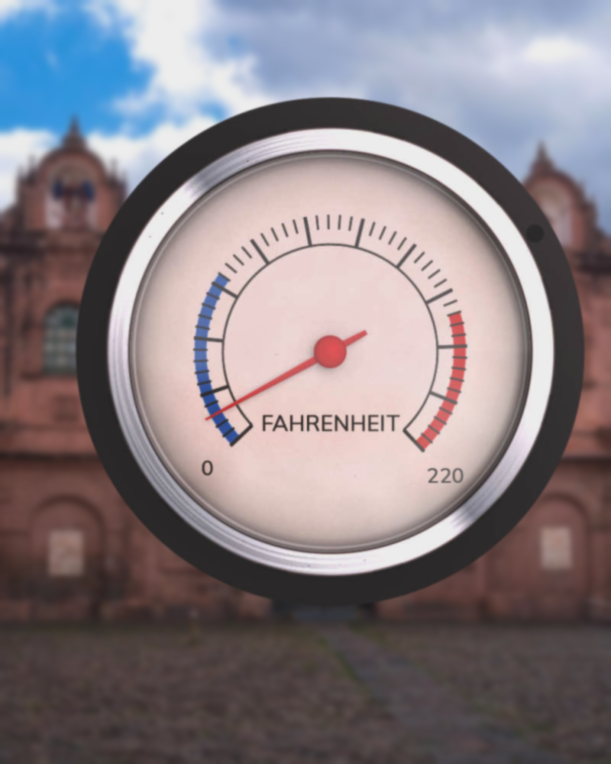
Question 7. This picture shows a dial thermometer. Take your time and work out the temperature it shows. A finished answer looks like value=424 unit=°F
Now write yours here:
value=12 unit=°F
